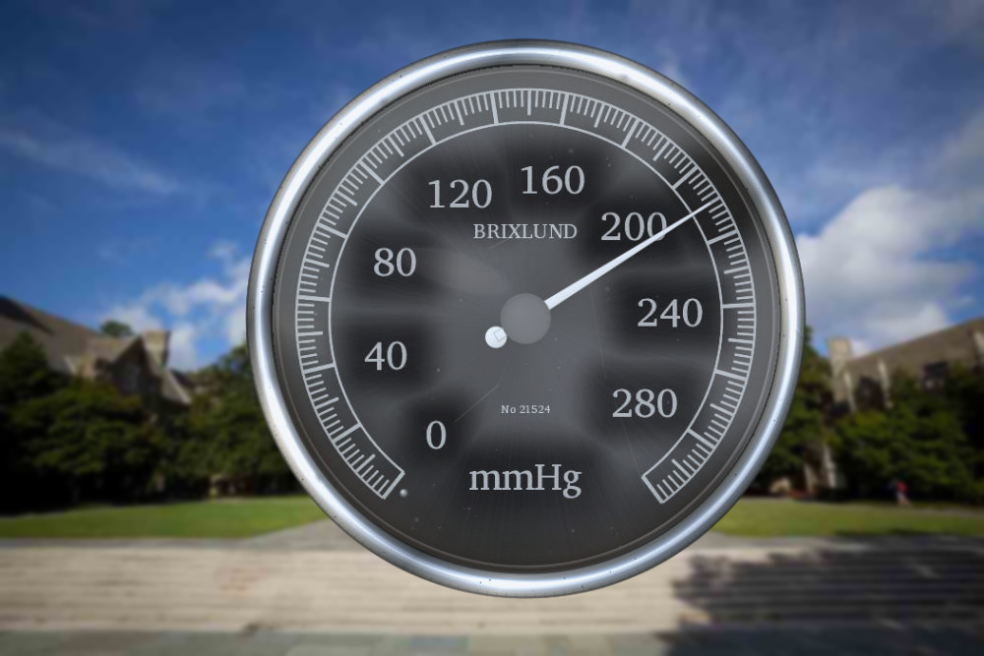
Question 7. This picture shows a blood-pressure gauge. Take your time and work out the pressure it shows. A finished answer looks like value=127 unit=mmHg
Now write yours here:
value=210 unit=mmHg
